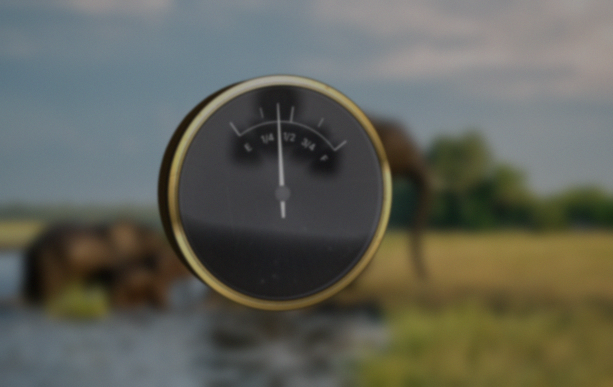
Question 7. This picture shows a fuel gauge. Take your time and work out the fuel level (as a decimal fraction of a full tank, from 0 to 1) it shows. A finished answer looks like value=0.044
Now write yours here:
value=0.375
